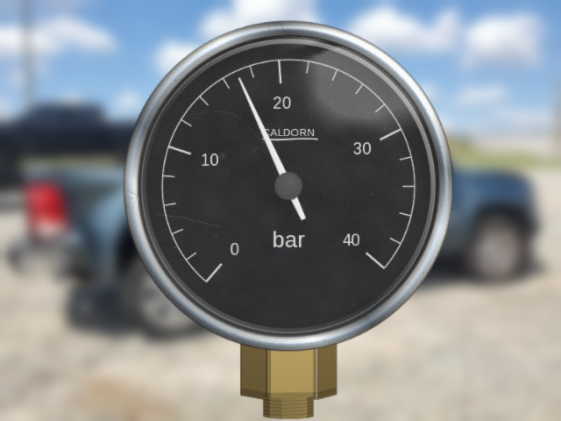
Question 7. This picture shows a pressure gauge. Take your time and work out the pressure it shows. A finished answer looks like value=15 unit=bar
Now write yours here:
value=17 unit=bar
